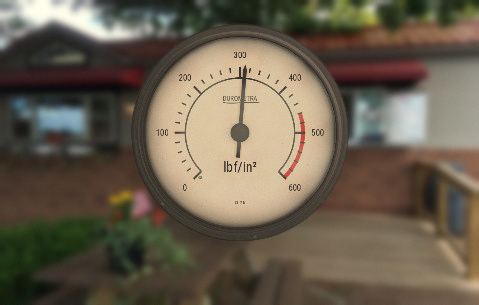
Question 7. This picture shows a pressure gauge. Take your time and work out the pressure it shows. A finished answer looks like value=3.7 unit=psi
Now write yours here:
value=310 unit=psi
